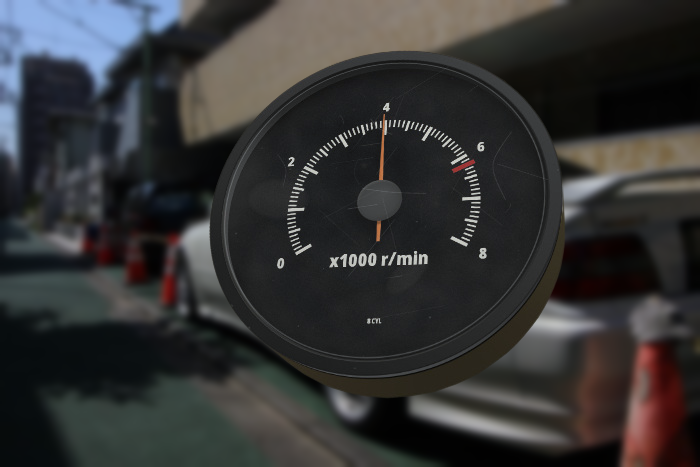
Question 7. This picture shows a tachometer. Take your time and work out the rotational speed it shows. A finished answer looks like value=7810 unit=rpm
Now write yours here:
value=4000 unit=rpm
